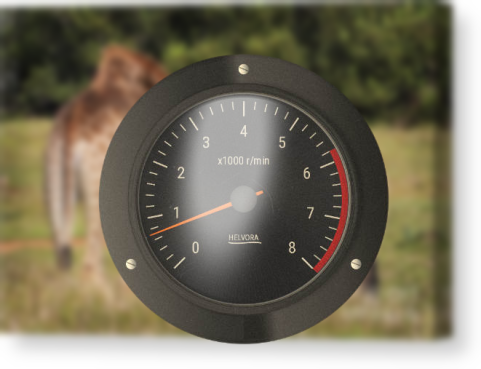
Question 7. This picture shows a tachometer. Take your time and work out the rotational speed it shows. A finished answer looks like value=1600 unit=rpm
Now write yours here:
value=700 unit=rpm
